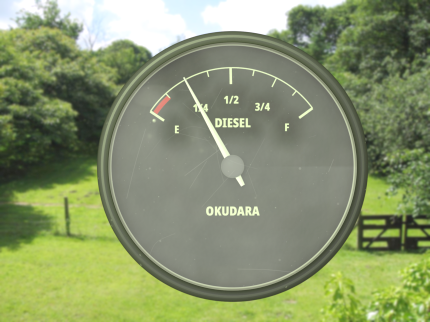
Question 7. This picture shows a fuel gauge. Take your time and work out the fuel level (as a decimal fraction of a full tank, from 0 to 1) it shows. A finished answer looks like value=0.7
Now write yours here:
value=0.25
